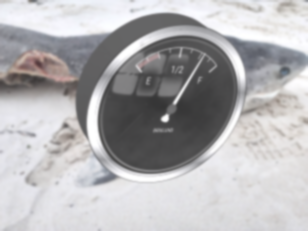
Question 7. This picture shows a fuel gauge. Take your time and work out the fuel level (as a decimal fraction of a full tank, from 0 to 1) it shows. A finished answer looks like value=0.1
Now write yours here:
value=0.75
